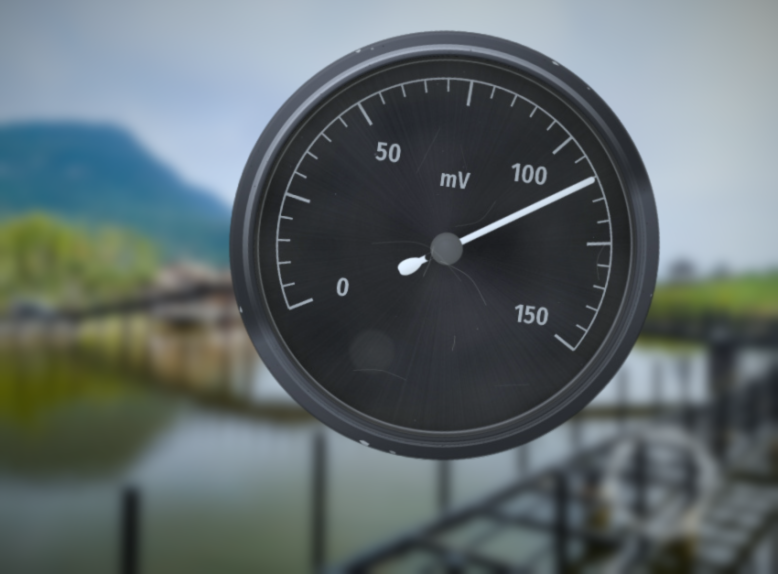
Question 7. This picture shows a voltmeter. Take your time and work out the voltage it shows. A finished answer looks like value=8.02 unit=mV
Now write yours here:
value=110 unit=mV
